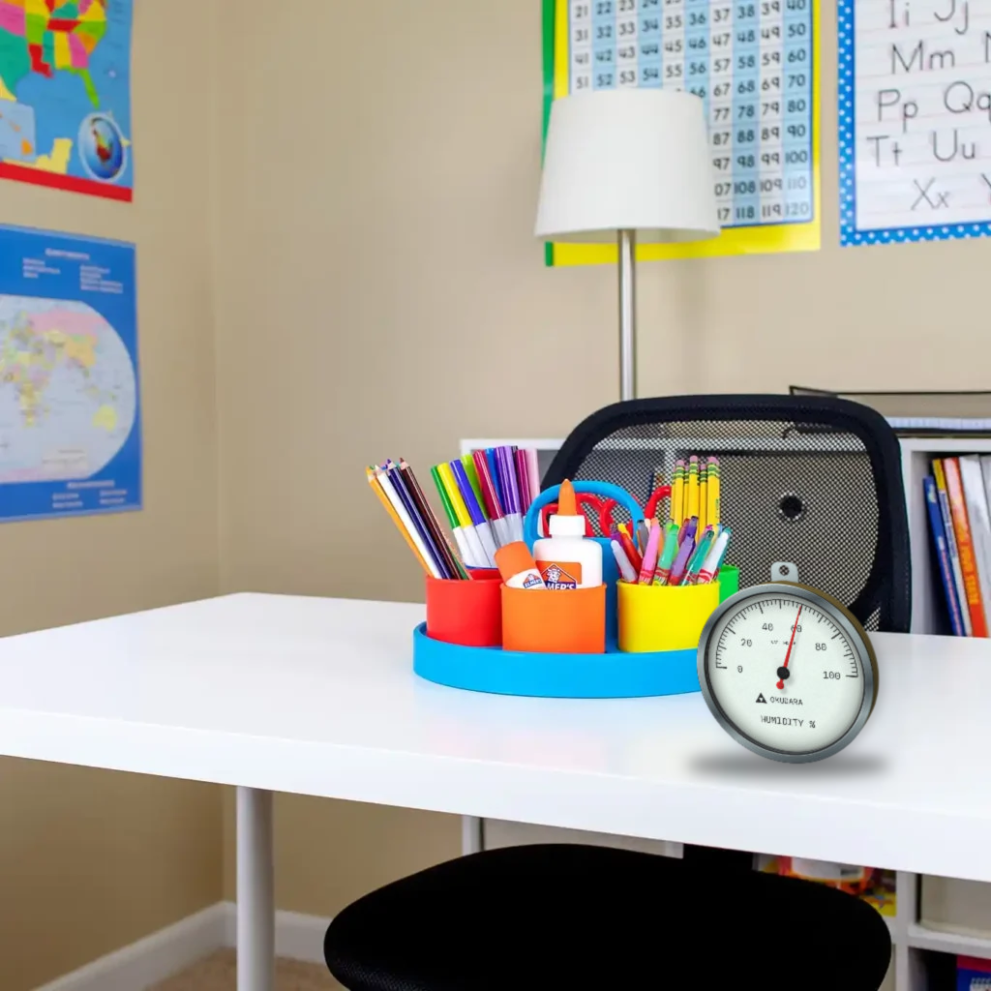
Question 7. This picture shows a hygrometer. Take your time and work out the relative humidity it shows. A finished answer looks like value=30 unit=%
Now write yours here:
value=60 unit=%
